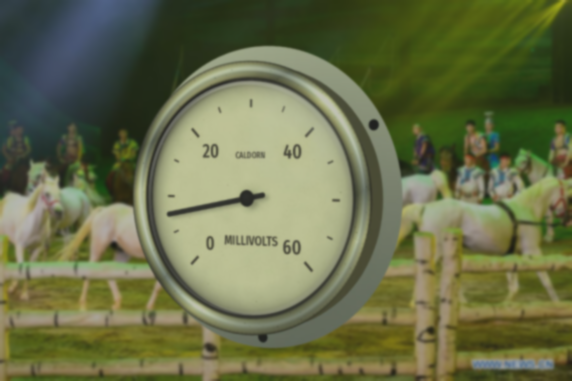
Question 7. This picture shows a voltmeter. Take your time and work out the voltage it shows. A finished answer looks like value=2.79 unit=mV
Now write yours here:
value=7.5 unit=mV
